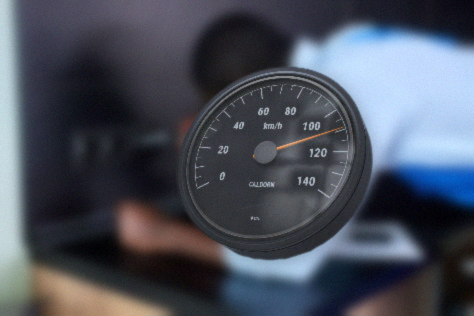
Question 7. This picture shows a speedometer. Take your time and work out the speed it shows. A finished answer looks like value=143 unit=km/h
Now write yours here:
value=110 unit=km/h
